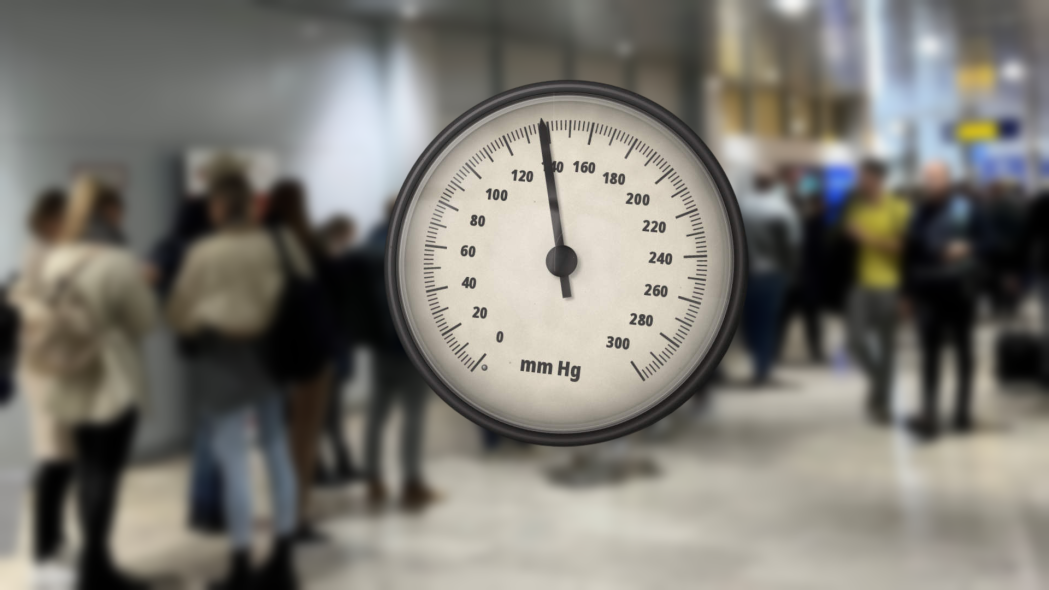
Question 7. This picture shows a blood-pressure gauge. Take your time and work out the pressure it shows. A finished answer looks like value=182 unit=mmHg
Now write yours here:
value=138 unit=mmHg
